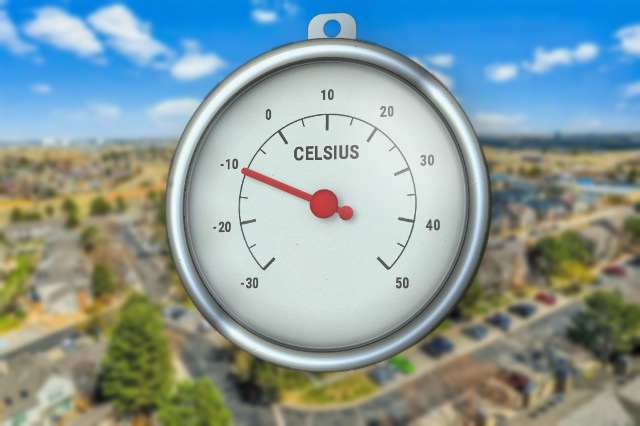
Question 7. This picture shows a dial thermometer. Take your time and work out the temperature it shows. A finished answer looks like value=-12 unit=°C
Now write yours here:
value=-10 unit=°C
